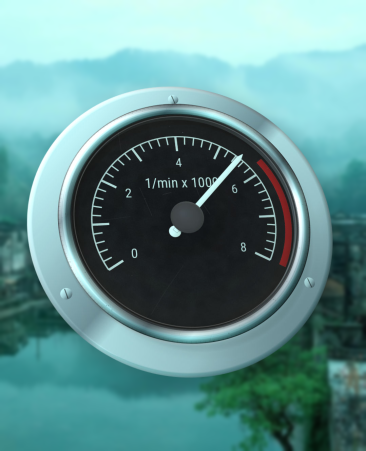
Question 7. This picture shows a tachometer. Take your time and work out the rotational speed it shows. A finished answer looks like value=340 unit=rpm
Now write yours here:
value=5500 unit=rpm
